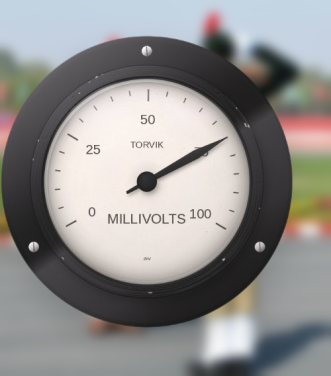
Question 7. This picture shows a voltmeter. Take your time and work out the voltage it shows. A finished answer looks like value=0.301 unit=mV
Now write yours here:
value=75 unit=mV
